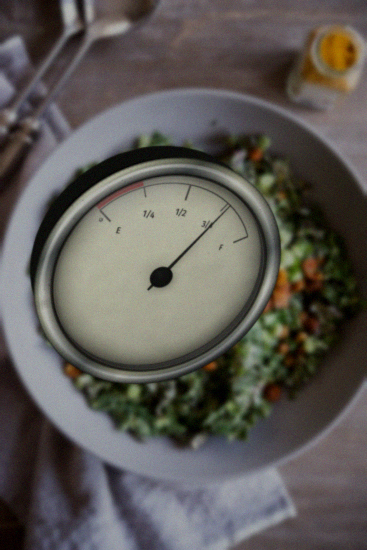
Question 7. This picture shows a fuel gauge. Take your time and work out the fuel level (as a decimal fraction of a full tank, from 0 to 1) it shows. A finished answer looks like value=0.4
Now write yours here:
value=0.75
